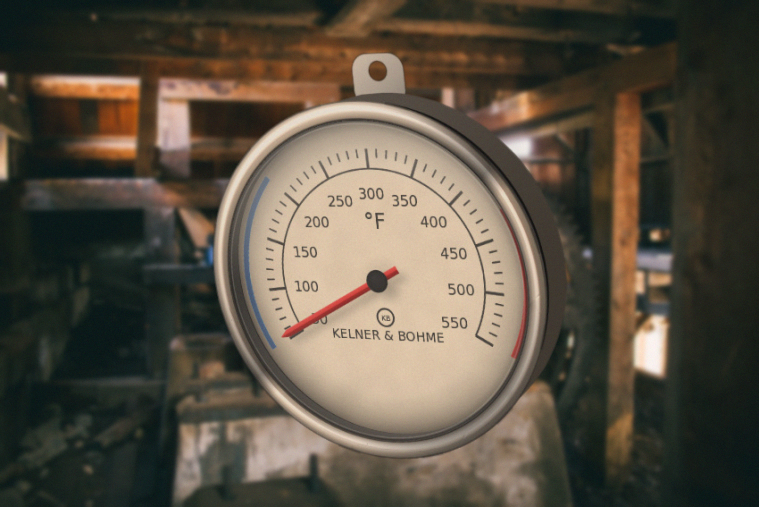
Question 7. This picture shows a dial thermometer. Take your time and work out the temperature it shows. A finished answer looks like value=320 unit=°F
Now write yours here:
value=55 unit=°F
